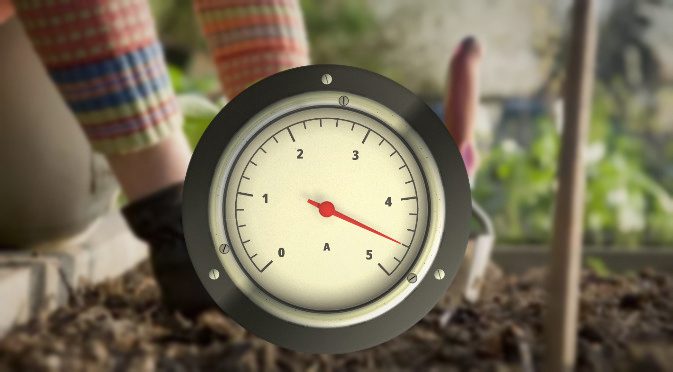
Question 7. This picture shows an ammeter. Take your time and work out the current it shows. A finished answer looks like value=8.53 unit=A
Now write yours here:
value=4.6 unit=A
